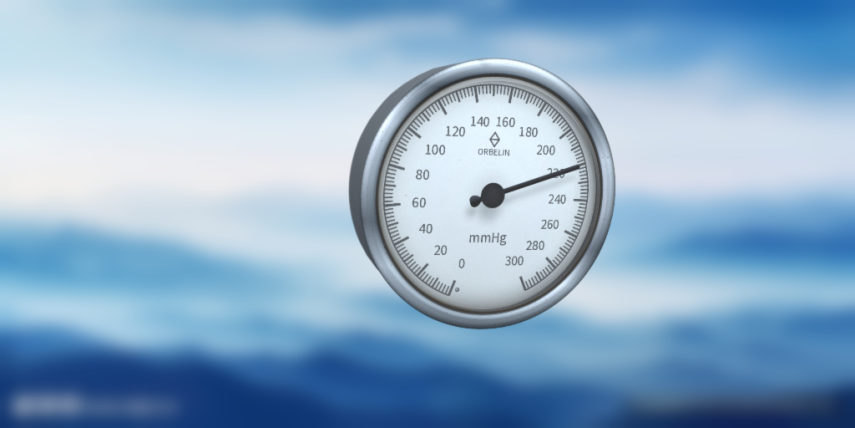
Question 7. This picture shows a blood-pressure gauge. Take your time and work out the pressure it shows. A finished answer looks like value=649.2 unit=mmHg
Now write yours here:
value=220 unit=mmHg
